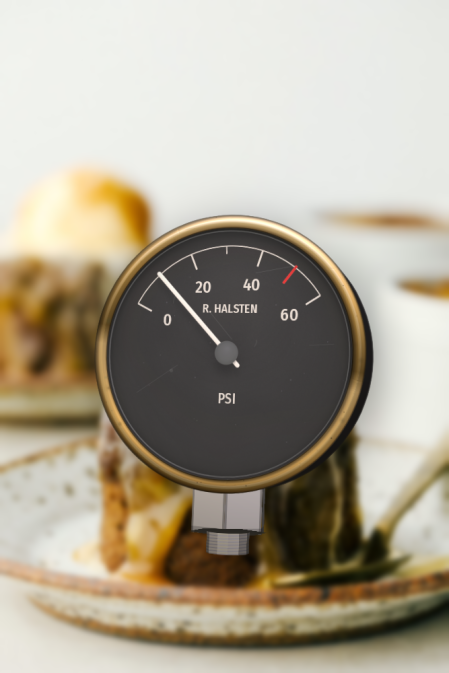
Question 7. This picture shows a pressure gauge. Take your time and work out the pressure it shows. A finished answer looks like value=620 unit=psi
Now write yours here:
value=10 unit=psi
